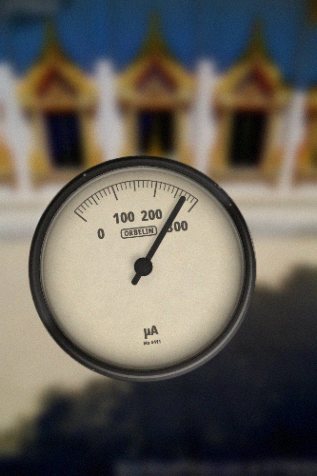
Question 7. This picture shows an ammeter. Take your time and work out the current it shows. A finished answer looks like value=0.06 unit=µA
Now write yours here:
value=270 unit=µA
